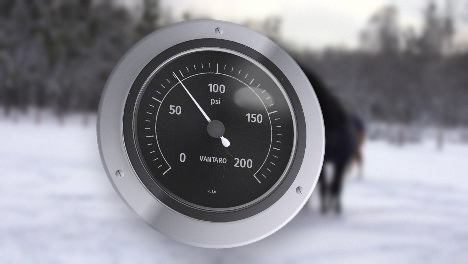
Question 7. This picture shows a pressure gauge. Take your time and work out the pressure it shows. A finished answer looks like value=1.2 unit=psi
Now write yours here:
value=70 unit=psi
